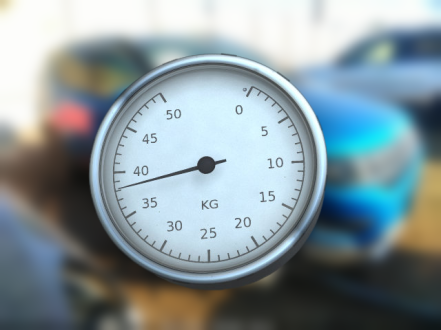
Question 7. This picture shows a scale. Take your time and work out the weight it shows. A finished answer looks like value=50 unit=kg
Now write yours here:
value=38 unit=kg
